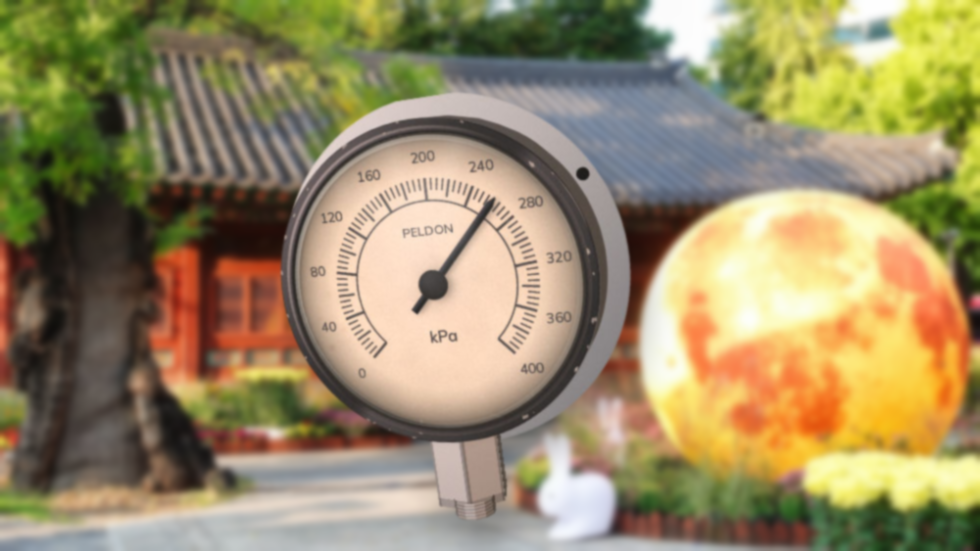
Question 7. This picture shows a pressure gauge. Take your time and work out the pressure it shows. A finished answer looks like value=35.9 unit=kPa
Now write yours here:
value=260 unit=kPa
